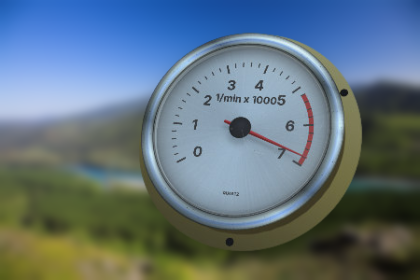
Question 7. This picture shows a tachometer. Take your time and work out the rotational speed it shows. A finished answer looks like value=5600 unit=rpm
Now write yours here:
value=6800 unit=rpm
